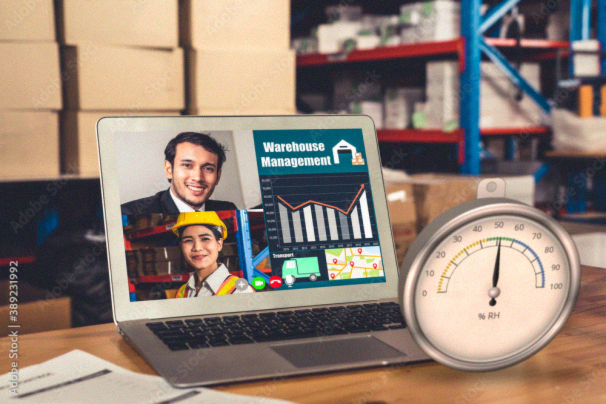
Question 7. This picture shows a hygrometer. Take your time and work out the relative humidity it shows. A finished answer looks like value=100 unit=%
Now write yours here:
value=50 unit=%
